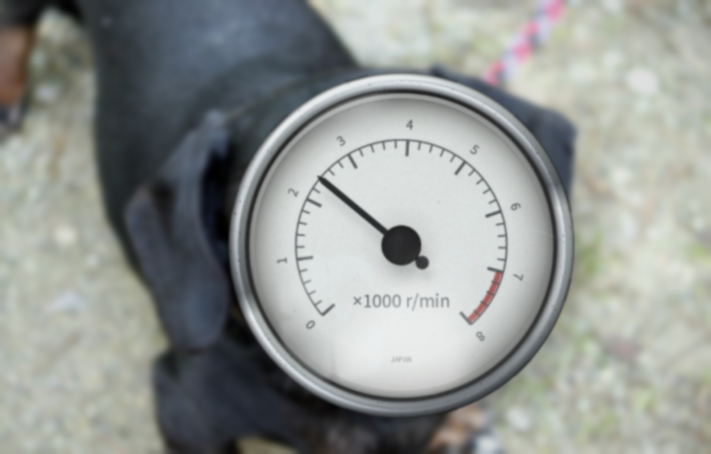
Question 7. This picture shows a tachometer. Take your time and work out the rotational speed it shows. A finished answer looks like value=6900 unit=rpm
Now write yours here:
value=2400 unit=rpm
